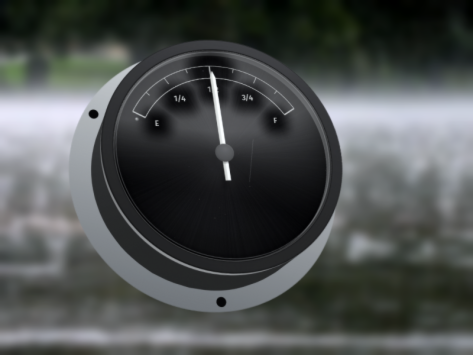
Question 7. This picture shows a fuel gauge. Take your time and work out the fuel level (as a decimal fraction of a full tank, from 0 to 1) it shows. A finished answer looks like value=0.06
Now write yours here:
value=0.5
